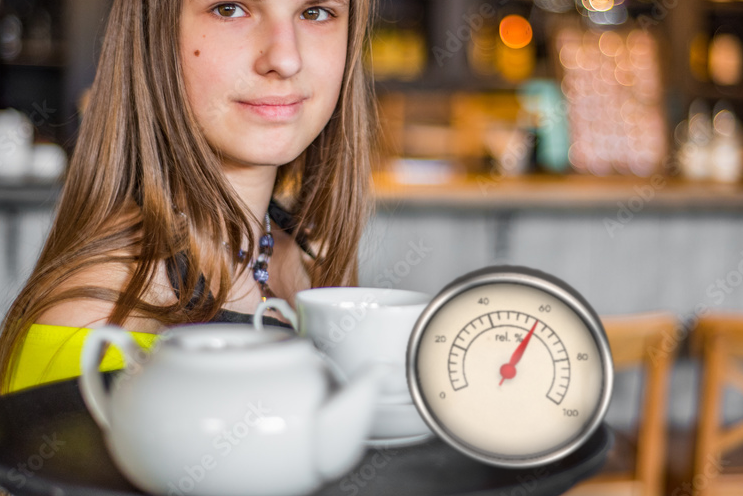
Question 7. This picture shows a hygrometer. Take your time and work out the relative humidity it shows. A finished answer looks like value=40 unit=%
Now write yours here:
value=60 unit=%
